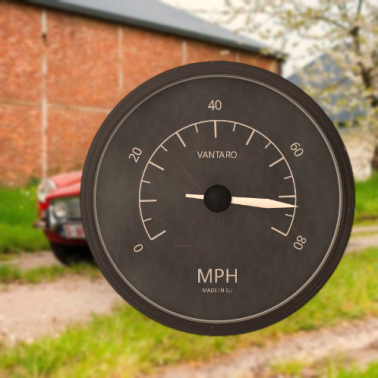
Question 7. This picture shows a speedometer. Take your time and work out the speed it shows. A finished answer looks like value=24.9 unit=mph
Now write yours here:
value=72.5 unit=mph
